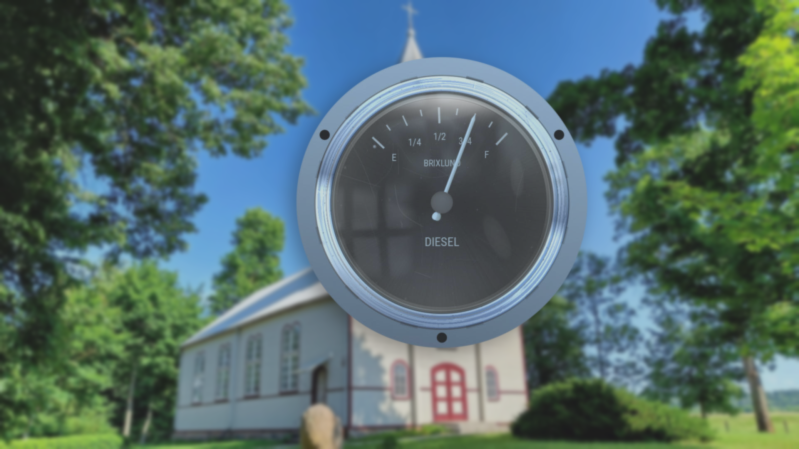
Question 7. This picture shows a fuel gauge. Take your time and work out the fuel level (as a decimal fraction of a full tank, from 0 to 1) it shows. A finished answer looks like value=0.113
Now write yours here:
value=0.75
